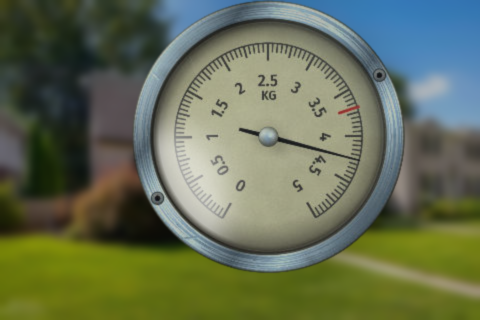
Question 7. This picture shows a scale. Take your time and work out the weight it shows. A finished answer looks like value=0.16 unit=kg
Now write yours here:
value=4.25 unit=kg
